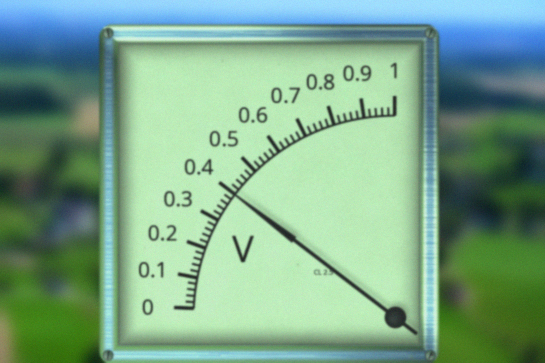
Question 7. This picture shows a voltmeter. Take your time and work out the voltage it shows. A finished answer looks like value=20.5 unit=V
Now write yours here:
value=0.4 unit=V
